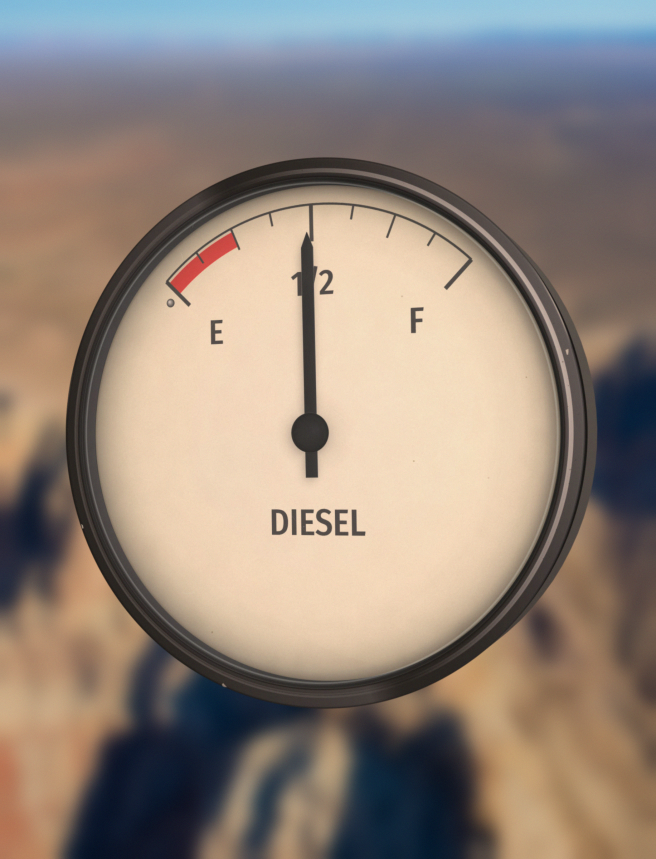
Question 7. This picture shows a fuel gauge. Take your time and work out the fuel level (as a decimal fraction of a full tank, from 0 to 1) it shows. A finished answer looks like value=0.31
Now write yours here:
value=0.5
